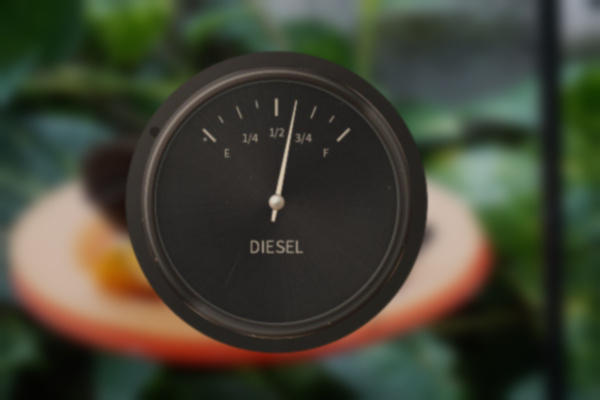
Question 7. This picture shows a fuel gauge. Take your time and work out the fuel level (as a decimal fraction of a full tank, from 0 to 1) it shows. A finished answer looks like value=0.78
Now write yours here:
value=0.625
